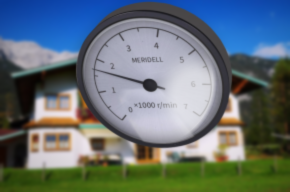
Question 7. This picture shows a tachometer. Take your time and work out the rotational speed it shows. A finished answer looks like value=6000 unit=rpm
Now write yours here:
value=1750 unit=rpm
